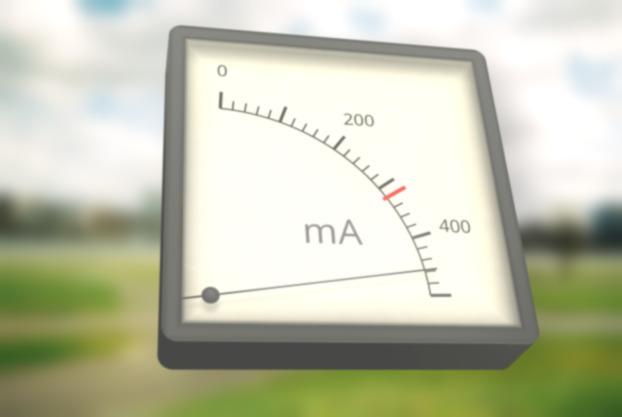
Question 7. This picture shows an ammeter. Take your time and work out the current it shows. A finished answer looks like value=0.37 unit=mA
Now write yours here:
value=460 unit=mA
